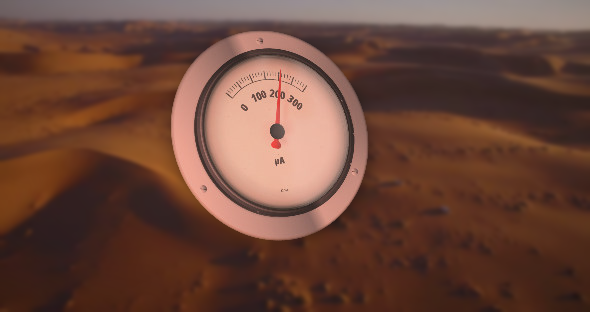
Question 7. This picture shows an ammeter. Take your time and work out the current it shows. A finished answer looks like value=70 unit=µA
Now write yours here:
value=200 unit=µA
